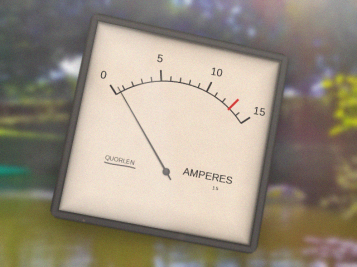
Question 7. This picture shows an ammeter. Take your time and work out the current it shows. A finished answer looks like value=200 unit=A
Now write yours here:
value=0.5 unit=A
